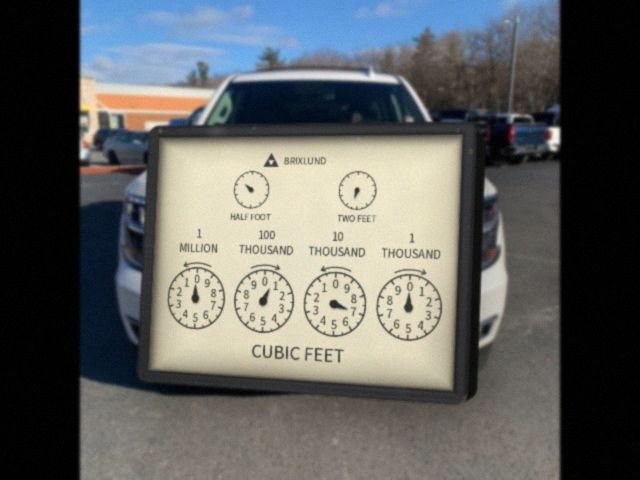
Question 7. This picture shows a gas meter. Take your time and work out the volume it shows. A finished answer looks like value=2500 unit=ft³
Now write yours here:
value=7000 unit=ft³
